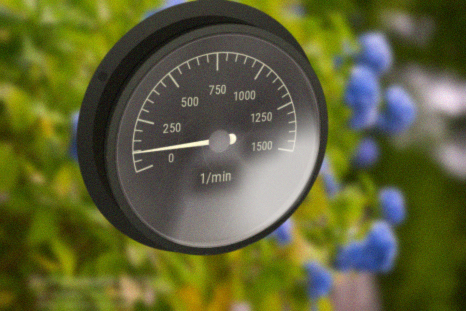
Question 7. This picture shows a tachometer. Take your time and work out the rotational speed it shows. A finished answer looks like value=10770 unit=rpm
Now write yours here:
value=100 unit=rpm
